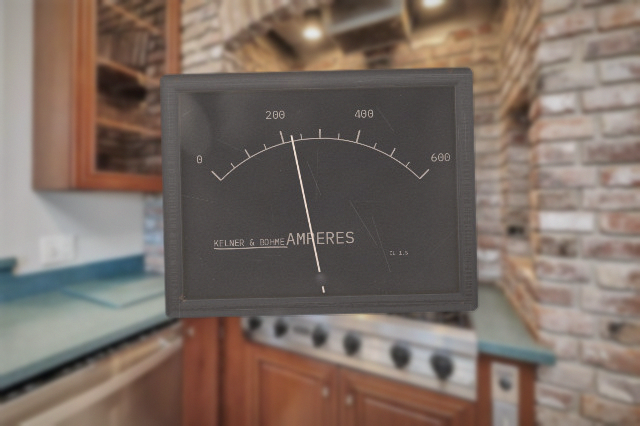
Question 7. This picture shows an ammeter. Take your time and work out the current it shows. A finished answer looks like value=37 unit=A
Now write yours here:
value=225 unit=A
